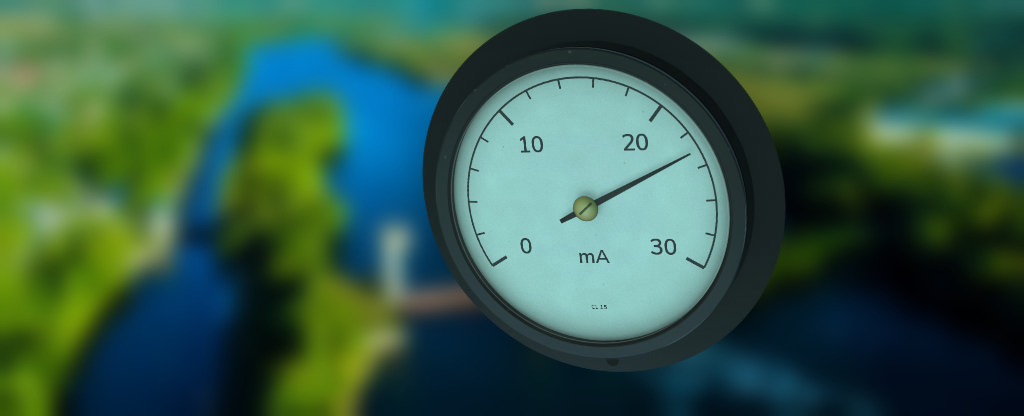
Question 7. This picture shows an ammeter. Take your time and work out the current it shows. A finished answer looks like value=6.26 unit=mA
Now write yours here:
value=23 unit=mA
